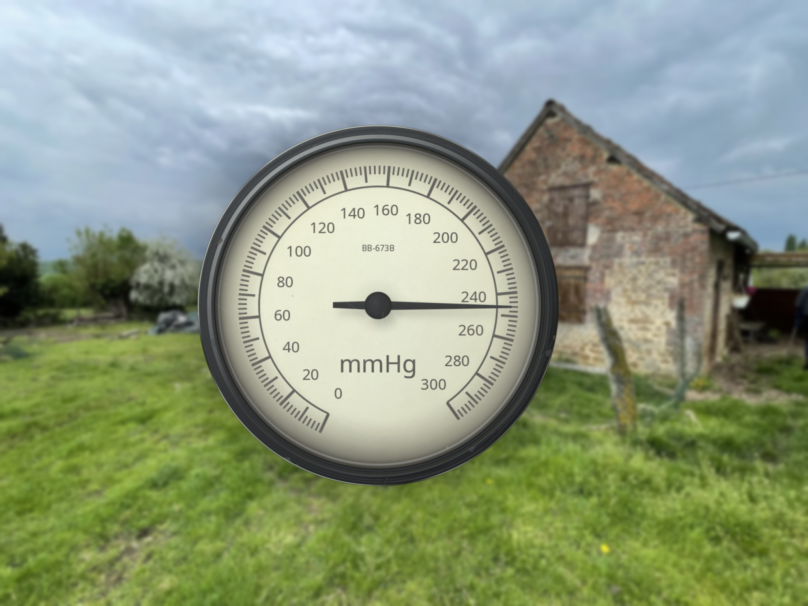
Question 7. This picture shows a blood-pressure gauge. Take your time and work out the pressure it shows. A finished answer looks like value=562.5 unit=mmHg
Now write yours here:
value=246 unit=mmHg
